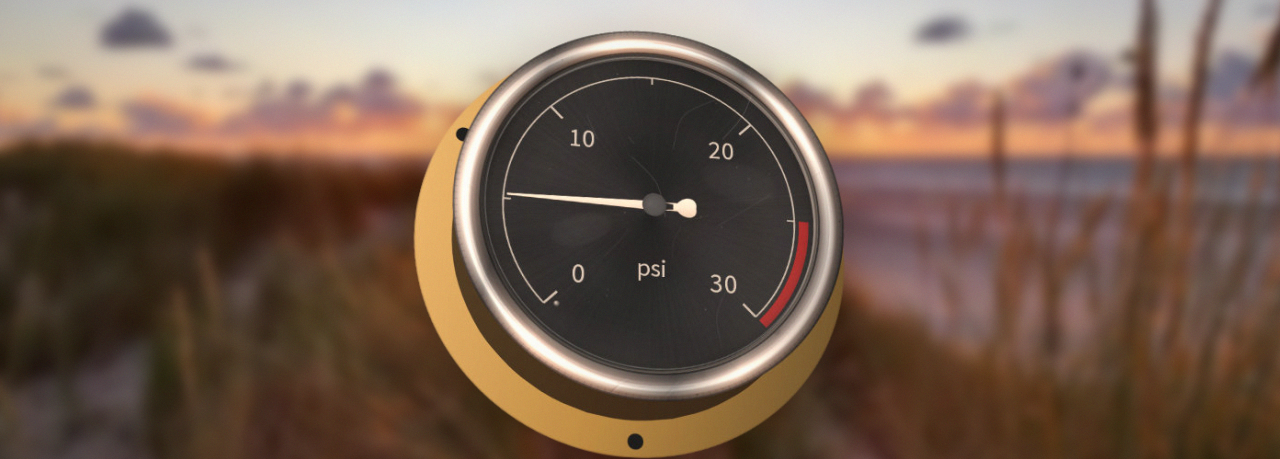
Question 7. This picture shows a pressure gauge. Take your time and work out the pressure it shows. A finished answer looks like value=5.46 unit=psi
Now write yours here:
value=5 unit=psi
